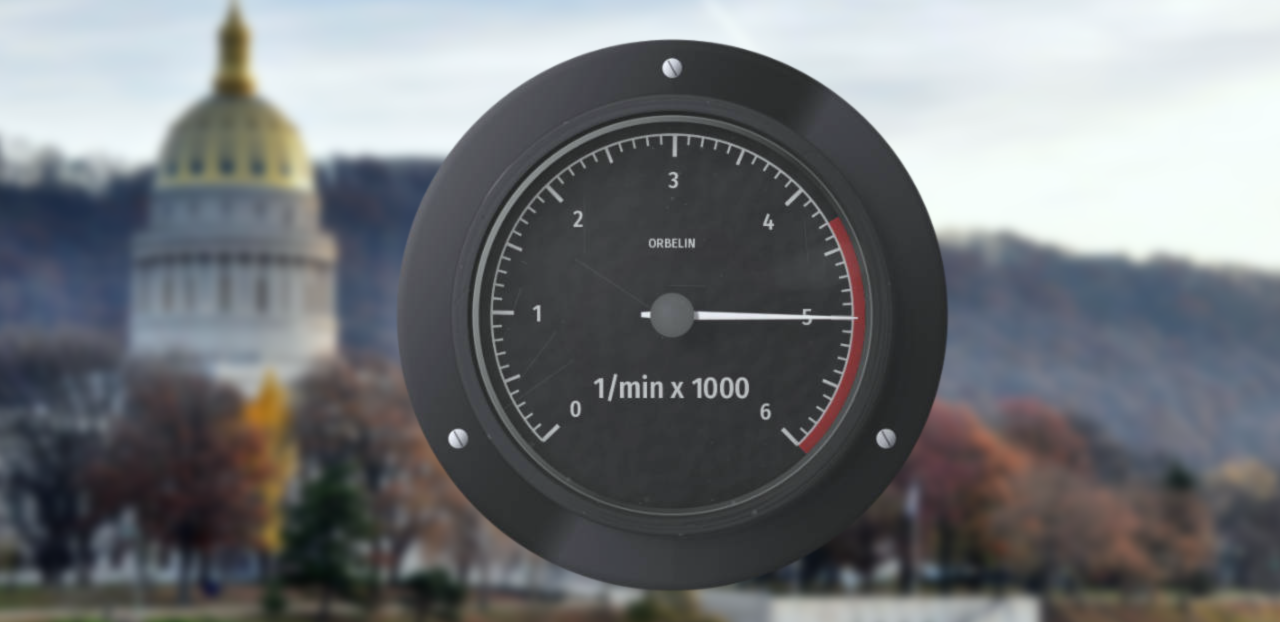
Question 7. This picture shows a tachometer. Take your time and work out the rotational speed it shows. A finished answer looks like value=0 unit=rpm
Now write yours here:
value=5000 unit=rpm
